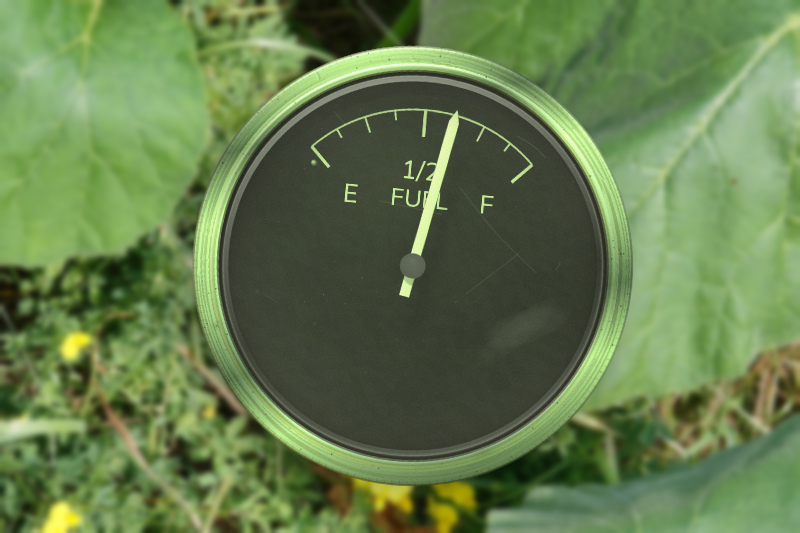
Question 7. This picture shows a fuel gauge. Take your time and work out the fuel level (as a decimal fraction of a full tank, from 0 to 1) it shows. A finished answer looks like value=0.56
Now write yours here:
value=0.625
